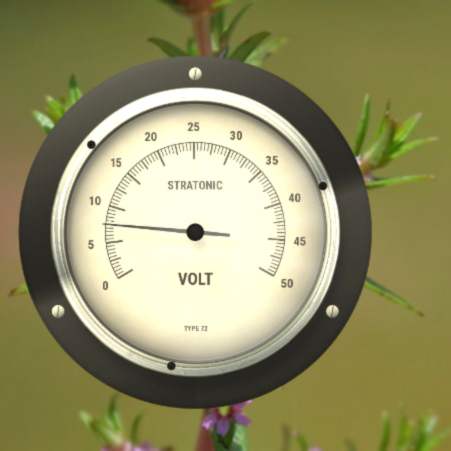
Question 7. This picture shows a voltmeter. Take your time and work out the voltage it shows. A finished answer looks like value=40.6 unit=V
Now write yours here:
value=7.5 unit=V
